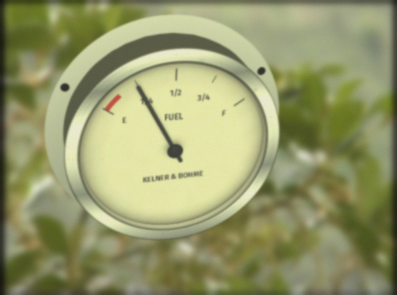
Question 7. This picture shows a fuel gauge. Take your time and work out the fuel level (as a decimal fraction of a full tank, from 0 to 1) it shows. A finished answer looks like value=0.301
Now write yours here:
value=0.25
